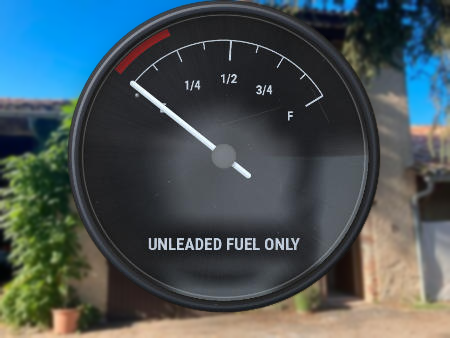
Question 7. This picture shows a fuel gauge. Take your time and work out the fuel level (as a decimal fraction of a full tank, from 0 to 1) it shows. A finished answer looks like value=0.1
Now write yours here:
value=0
